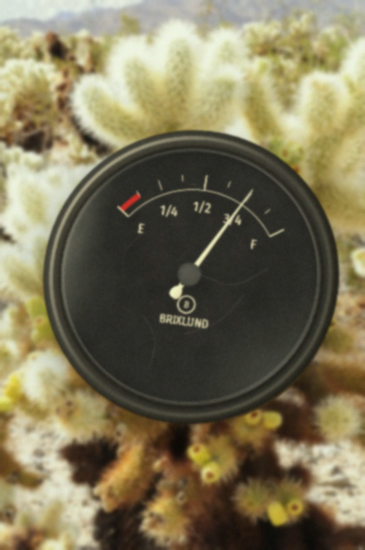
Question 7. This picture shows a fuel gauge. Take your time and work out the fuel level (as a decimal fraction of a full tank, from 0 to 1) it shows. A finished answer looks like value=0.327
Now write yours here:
value=0.75
